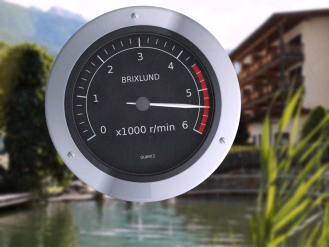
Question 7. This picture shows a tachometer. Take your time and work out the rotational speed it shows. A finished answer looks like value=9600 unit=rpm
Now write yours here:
value=5400 unit=rpm
